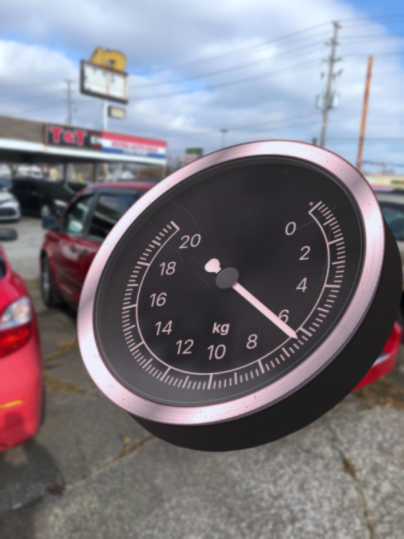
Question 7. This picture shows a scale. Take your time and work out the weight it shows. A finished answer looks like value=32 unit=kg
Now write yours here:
value=6.4 unit=kg
